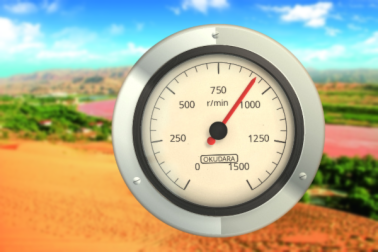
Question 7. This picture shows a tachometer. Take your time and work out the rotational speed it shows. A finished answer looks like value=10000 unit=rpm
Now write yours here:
value=925 unit=rpm
